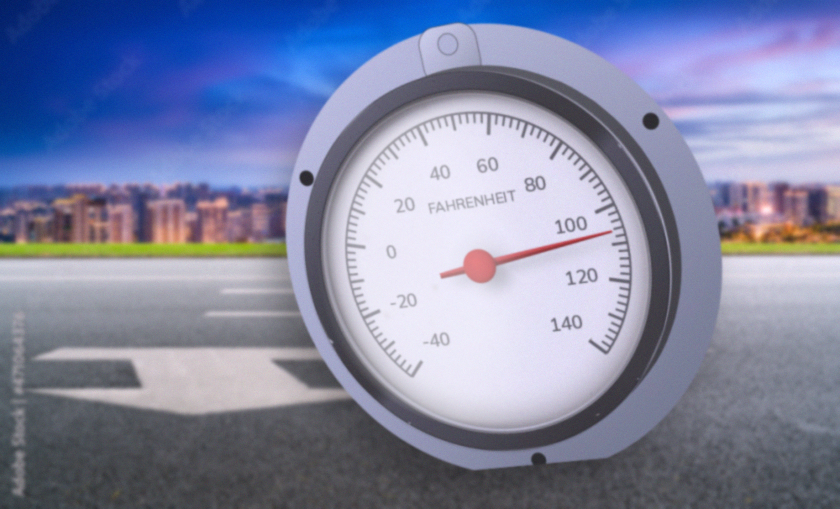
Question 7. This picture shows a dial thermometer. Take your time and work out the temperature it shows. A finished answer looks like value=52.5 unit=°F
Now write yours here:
value=106 unit=°F
